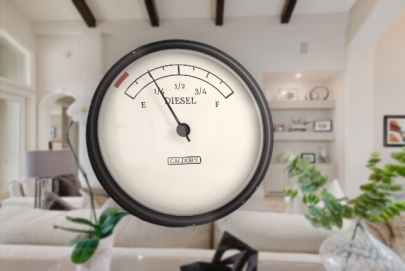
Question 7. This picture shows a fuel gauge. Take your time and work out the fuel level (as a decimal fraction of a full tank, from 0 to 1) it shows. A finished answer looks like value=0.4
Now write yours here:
value=0.25
